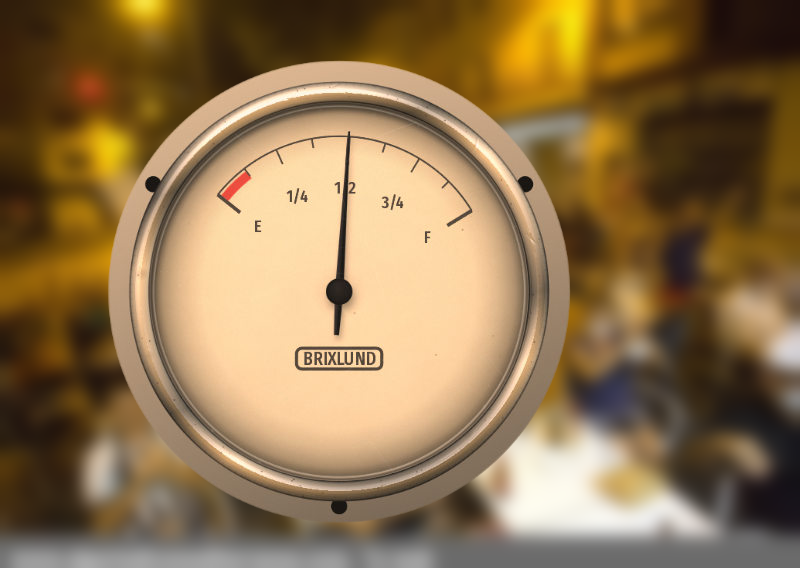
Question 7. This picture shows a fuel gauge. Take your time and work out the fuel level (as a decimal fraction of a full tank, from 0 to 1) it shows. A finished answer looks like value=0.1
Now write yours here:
value=0.5
